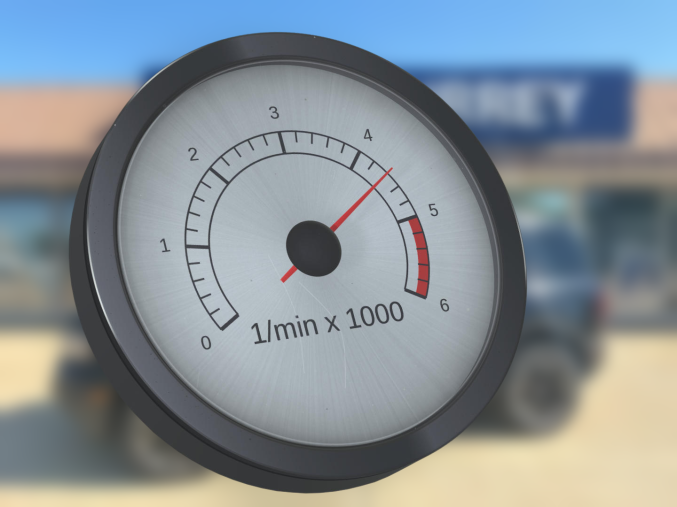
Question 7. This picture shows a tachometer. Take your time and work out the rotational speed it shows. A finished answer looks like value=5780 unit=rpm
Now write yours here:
value=4400 unit=rpm
